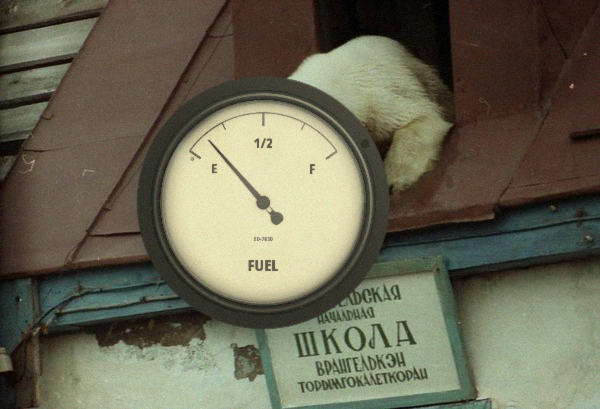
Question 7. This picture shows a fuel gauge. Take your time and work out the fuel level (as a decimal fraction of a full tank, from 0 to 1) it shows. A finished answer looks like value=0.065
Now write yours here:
value=0.125
